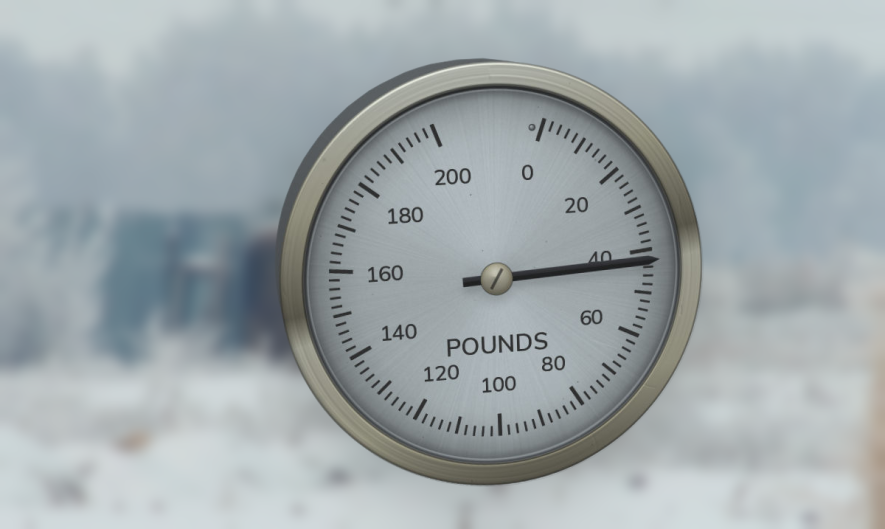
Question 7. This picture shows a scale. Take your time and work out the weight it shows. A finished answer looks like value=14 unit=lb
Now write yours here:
value=42 unit=lb
